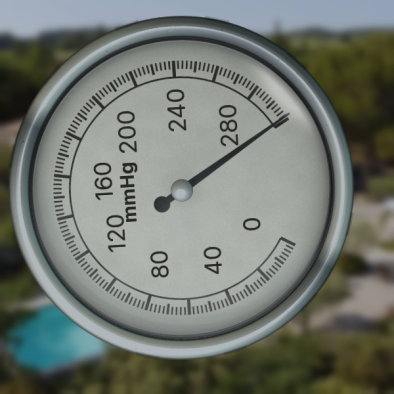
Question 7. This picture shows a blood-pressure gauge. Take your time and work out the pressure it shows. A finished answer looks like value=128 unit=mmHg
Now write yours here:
value=298 unit=mmHg
